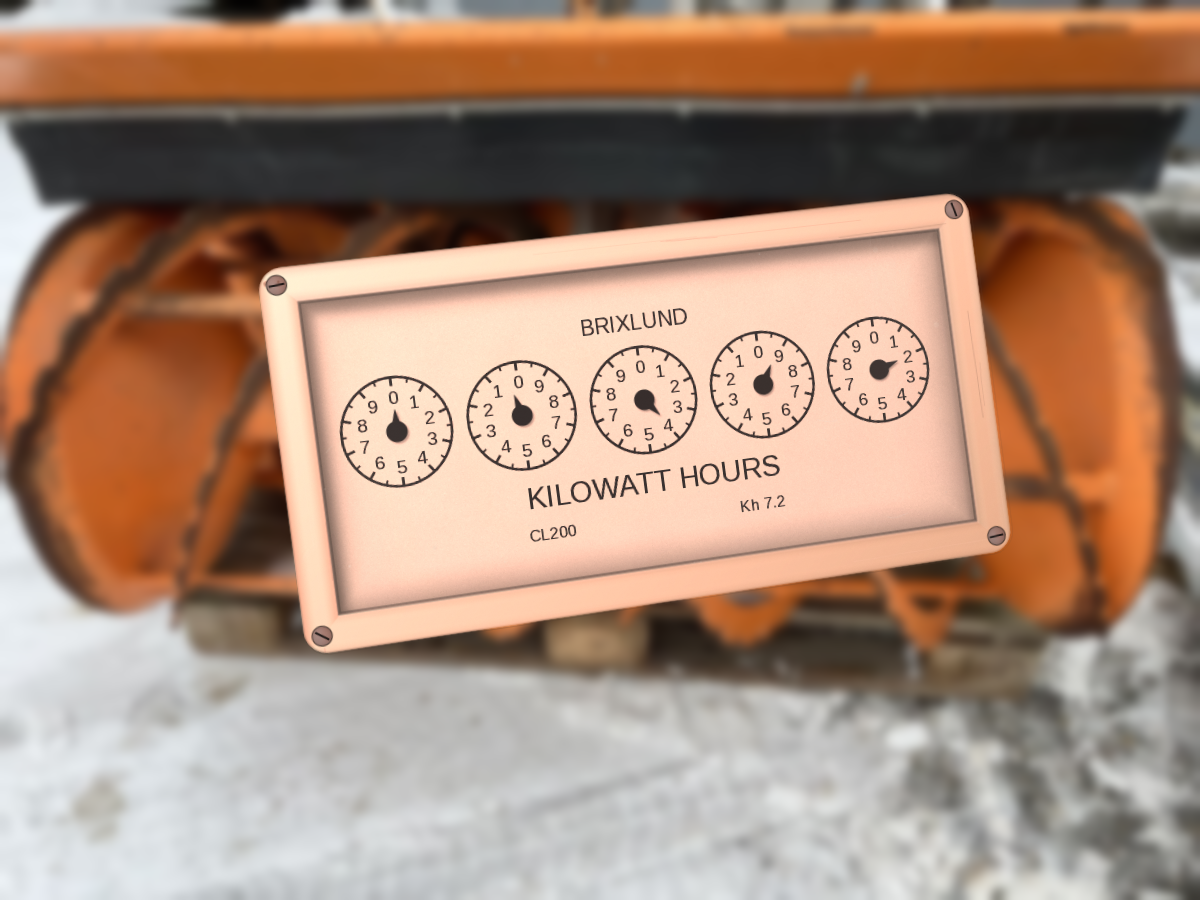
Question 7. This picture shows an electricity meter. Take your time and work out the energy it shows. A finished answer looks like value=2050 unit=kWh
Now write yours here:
value=392 unit=kWh
